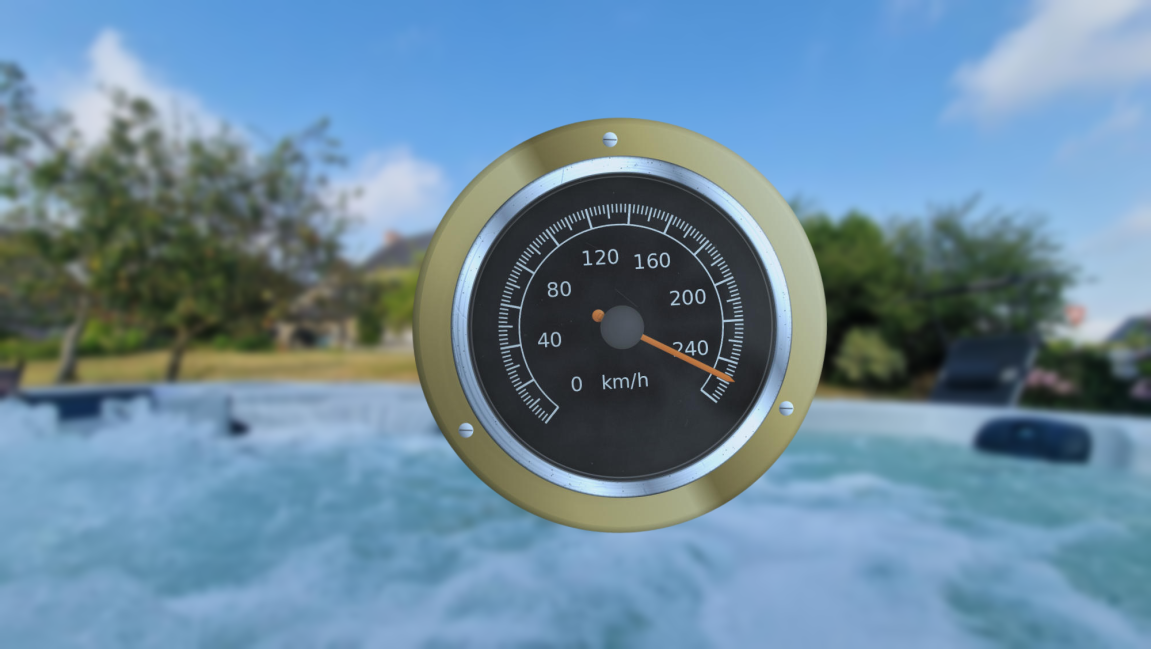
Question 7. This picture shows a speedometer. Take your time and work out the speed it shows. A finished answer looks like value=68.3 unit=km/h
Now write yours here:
value=248 unit=km/h
